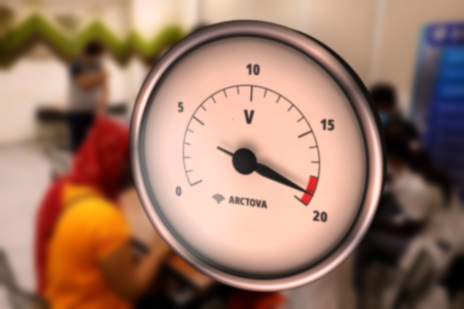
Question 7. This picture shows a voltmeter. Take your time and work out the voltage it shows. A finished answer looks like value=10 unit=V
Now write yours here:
value=19 unit=V
